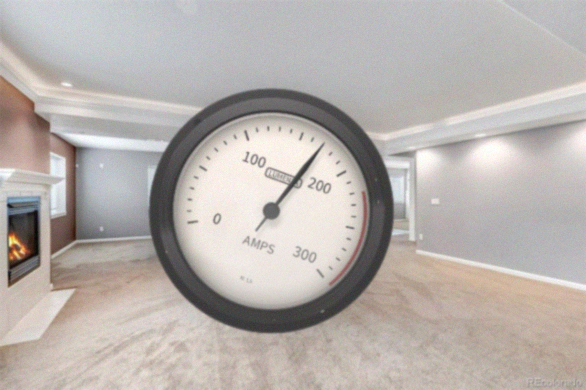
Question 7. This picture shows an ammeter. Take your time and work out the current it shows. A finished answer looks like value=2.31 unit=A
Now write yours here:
value=170 unit=A
